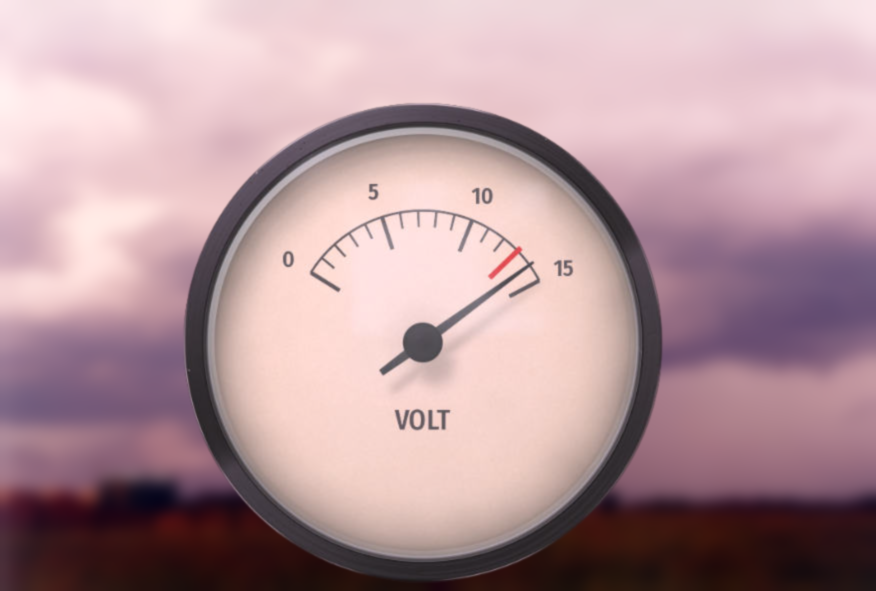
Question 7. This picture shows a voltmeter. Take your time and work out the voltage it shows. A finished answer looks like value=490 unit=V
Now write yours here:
value=14 unit=V
